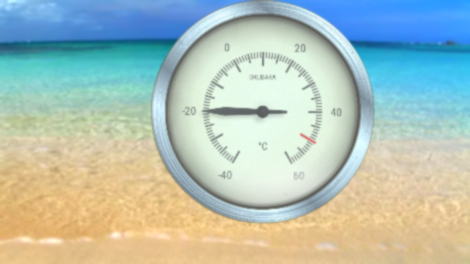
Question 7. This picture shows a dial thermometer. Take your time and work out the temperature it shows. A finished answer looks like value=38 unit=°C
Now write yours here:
value=-20 unit=°C
